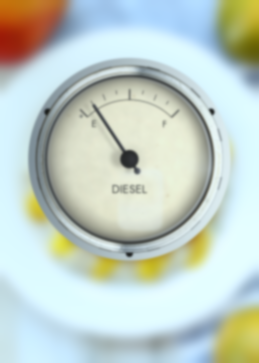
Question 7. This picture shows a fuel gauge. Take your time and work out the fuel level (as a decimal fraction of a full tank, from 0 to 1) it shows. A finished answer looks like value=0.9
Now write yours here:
value=0.125
